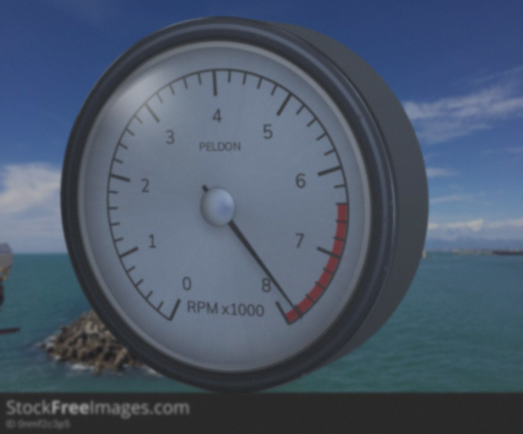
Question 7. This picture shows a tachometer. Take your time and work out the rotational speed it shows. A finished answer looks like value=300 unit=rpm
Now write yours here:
value=7800 unit=rpm
